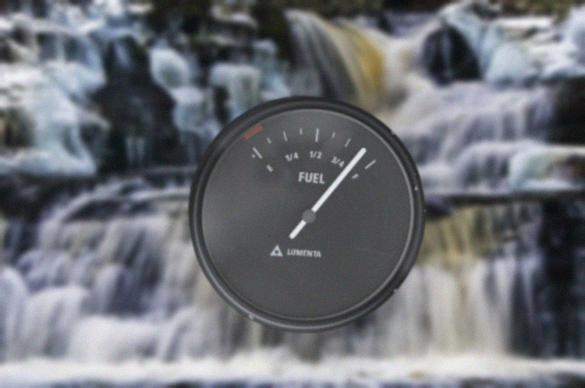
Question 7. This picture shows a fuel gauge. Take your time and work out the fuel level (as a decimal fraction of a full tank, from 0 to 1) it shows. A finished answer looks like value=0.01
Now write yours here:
value=0.875
